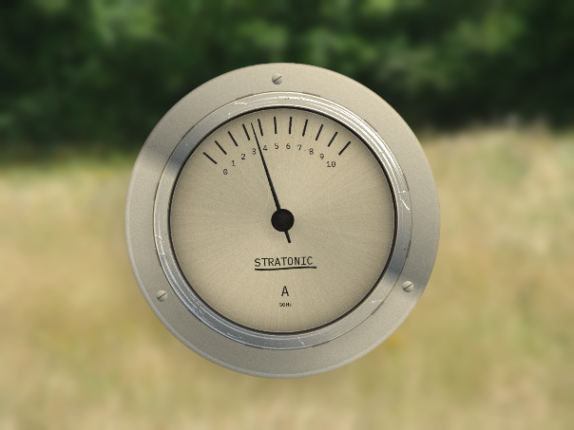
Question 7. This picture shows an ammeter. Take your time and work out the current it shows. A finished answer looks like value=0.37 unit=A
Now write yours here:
value=3.5 unit=A
